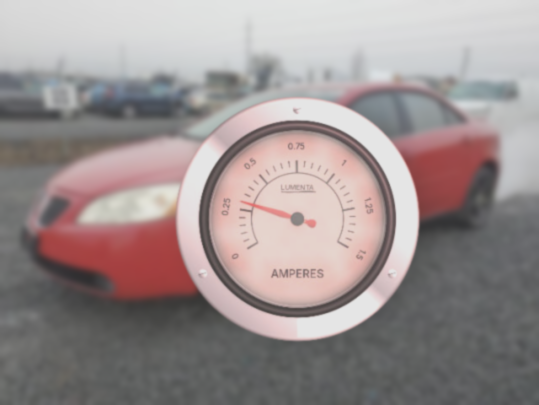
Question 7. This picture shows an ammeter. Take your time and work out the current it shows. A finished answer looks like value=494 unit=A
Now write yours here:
value=0.3 unit=A
